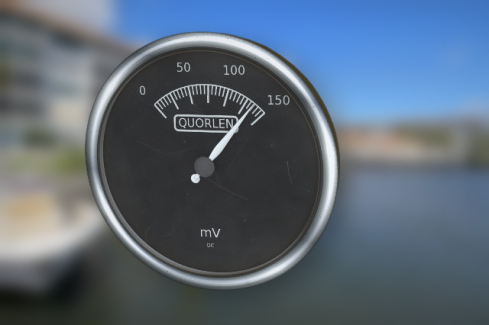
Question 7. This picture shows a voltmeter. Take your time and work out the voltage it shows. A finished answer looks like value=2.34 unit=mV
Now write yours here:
value=135 unit=mV
